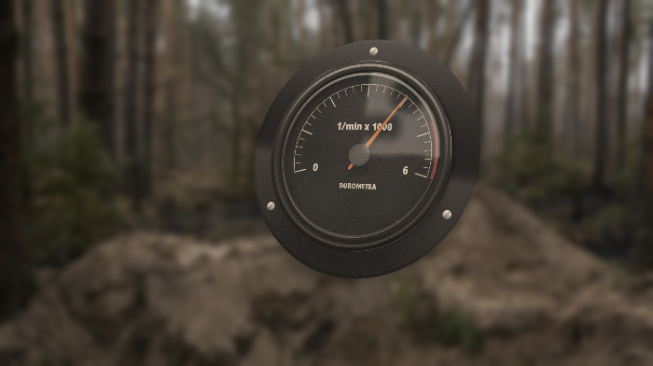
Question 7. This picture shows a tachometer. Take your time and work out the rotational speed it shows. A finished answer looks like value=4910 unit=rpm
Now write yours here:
value=4000 unit=rpm
